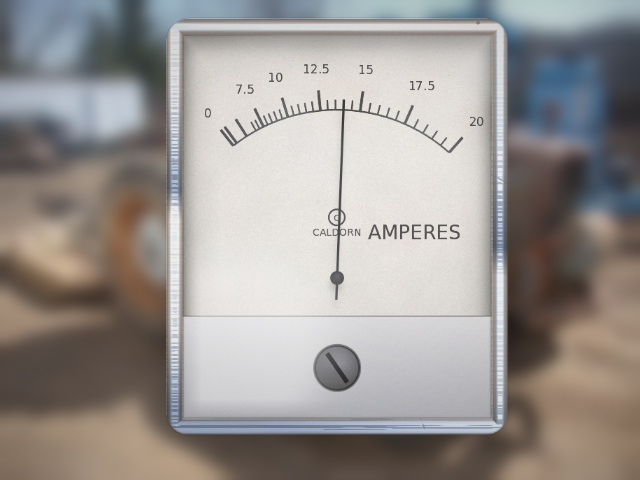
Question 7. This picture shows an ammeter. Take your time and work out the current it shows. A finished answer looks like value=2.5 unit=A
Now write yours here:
value=14 unit=A
